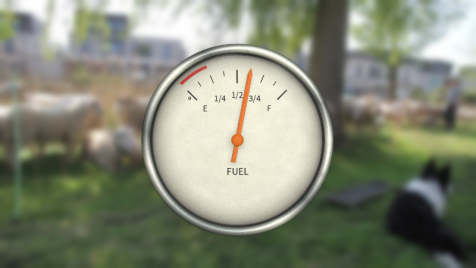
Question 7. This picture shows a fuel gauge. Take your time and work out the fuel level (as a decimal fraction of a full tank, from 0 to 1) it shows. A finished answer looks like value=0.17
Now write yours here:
value=0.625
